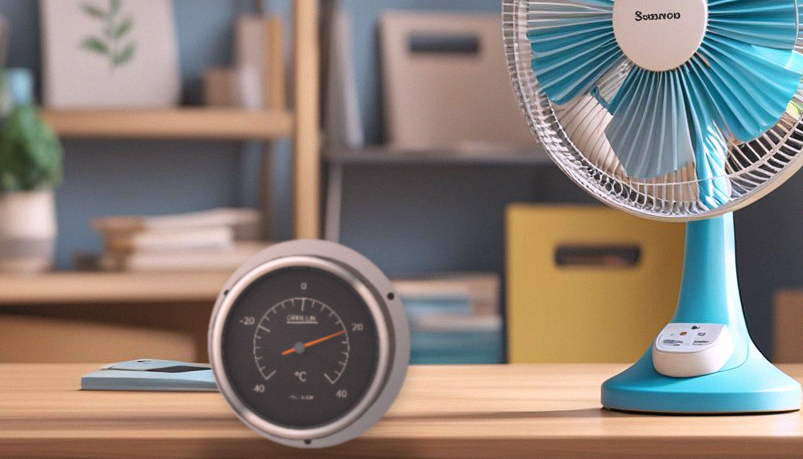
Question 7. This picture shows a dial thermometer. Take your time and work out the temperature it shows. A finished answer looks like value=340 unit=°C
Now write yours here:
value=20 unit=°C
